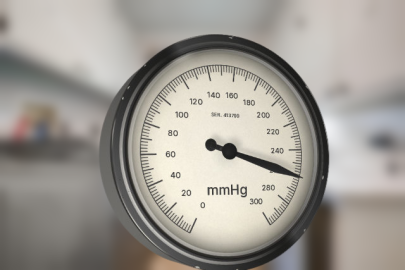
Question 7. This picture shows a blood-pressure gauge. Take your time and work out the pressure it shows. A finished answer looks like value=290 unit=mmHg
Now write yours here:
value=260 unit=mmHg
